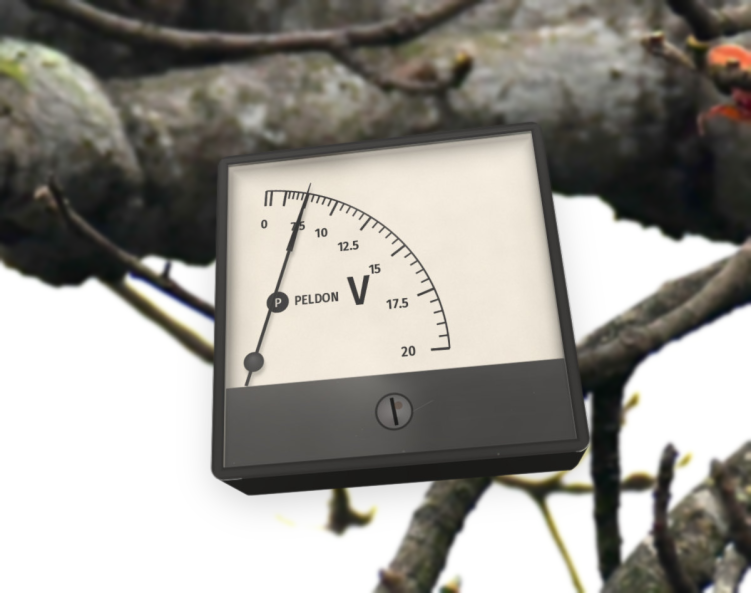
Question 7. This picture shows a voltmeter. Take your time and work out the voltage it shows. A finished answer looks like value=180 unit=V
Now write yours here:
value=7.5 unit=V
